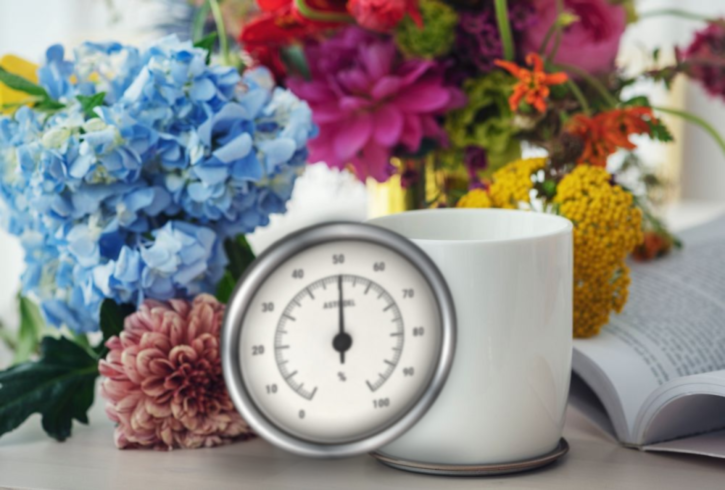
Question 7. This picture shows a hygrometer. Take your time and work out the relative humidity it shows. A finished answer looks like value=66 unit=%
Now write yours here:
value=50 unit=%
